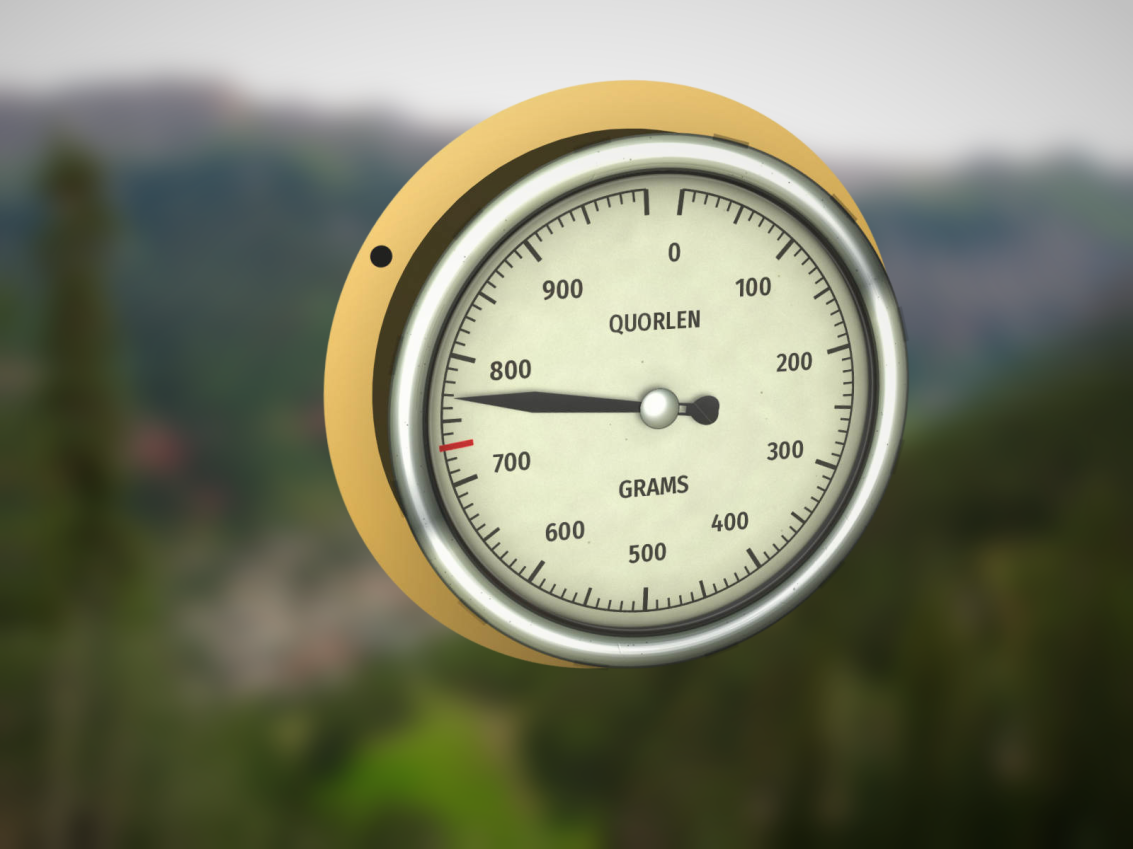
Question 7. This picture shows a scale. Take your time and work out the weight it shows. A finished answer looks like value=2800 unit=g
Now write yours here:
value=770 unit=g
